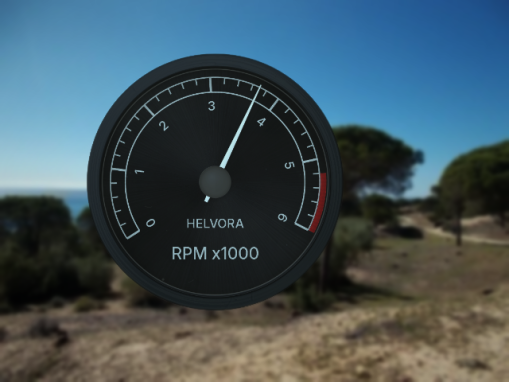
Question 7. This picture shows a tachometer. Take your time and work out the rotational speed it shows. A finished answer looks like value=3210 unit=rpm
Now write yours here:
value=3700 unit=rpm
